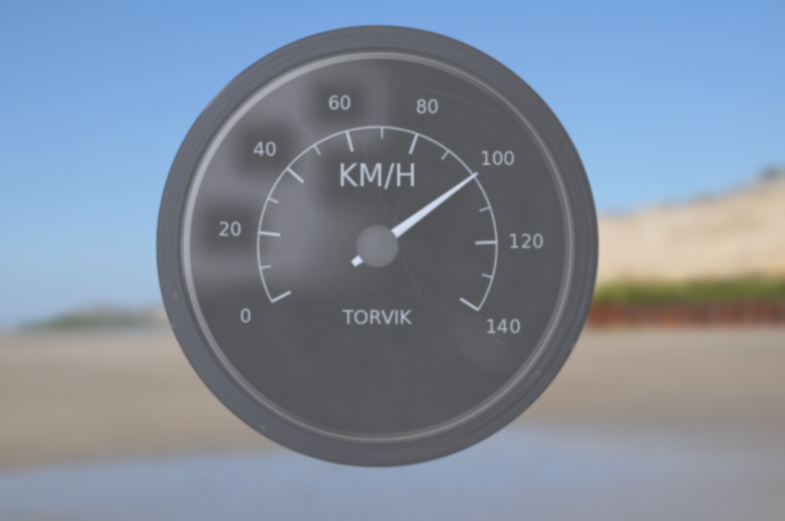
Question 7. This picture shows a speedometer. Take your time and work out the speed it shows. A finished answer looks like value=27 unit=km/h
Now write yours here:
value=100 unit=km/h
